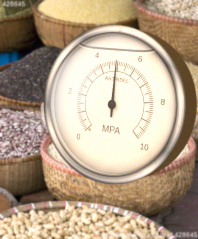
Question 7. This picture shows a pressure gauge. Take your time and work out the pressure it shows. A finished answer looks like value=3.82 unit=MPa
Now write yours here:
value=5 unit=MPa
